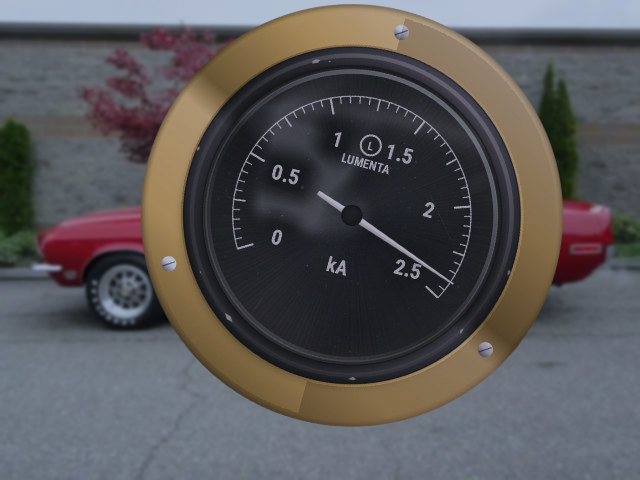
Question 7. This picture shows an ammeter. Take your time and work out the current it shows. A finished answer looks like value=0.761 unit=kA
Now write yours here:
value=2.4 unit=kA
